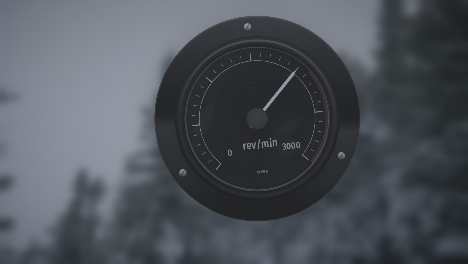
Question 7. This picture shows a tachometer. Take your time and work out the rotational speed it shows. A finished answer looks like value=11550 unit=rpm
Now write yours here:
value=2000 unit=rpm
